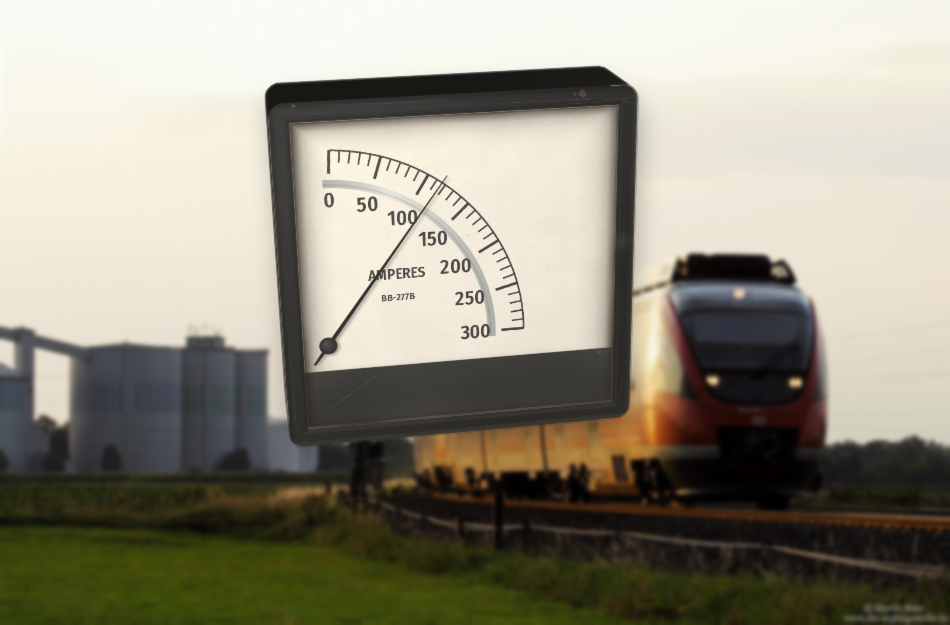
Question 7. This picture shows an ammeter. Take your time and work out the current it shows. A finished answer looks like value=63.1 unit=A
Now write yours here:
value=115 unit=A
